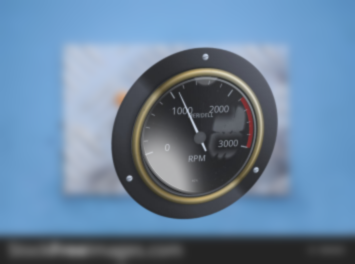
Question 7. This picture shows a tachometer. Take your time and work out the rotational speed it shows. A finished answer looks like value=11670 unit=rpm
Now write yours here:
value=1100 unit=rpm
